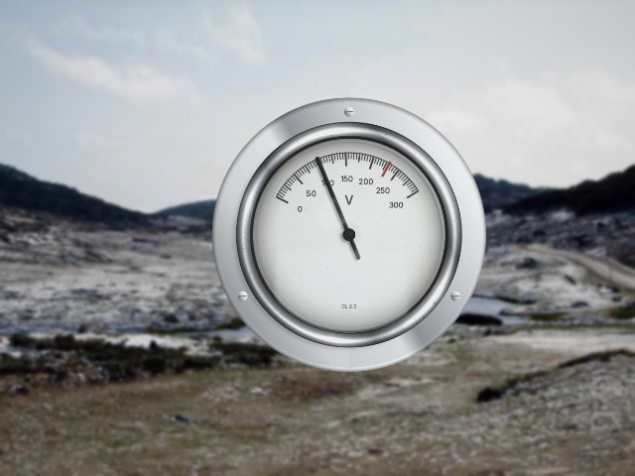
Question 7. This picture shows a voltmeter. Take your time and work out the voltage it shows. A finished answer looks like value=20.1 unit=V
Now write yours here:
value=100 unit=V
